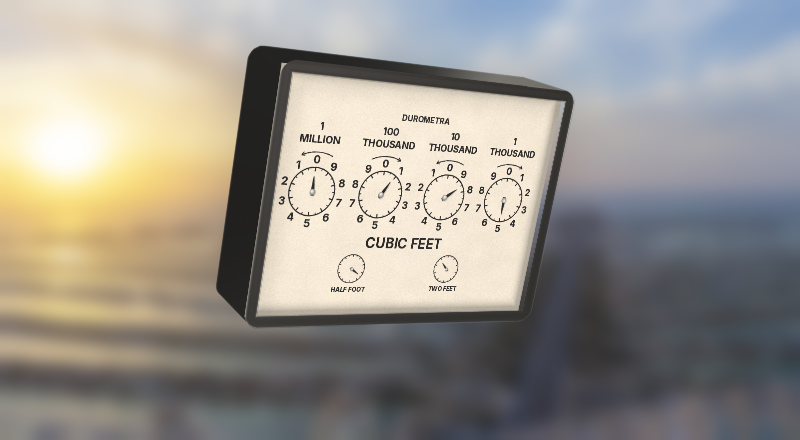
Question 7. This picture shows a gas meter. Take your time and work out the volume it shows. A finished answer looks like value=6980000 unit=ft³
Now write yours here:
value=8500 unit=ft³
